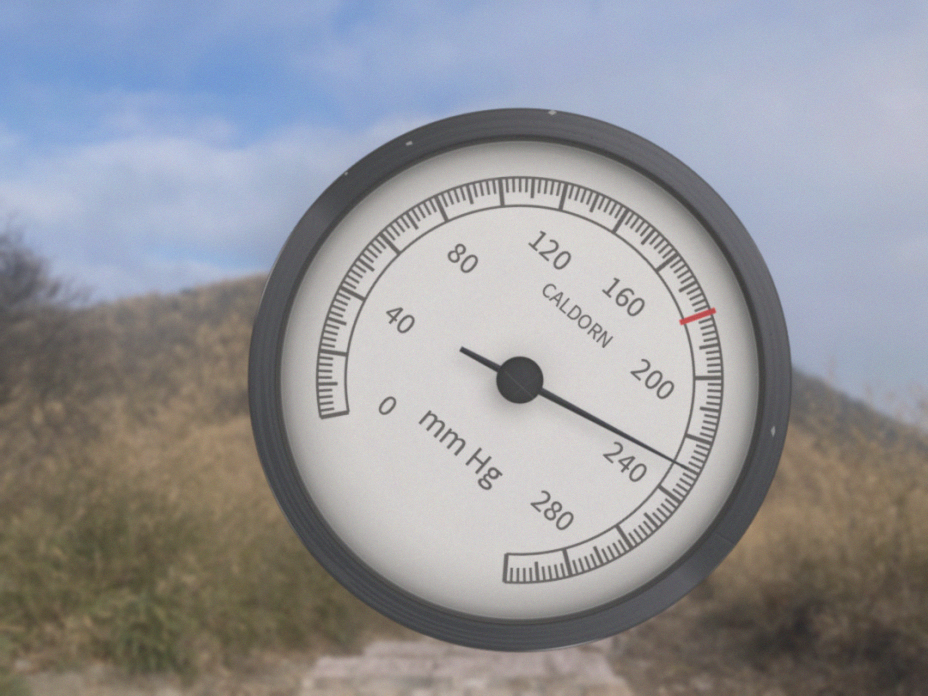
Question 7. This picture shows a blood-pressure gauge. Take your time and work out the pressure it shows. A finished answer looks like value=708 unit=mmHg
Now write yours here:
value=230 unit=mmHg
